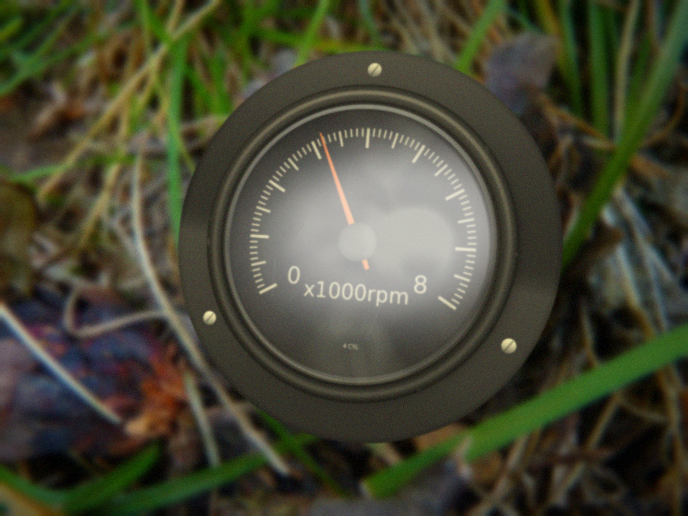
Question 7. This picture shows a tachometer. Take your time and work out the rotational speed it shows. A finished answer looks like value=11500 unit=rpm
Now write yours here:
value=3200 unit=rpm
